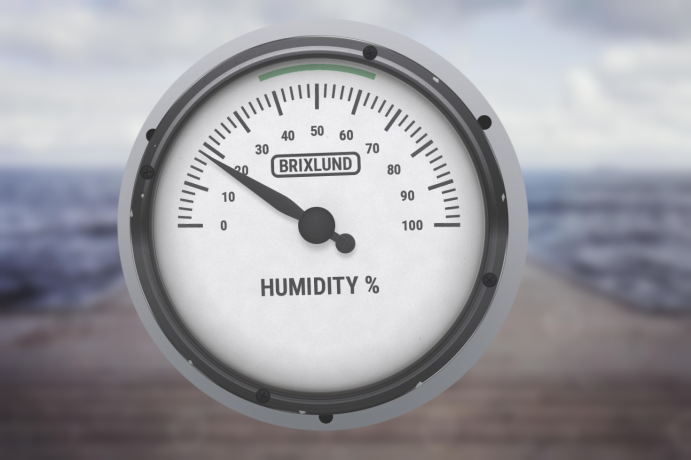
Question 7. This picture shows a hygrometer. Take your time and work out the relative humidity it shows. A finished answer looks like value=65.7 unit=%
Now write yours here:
value=18 unit=%
